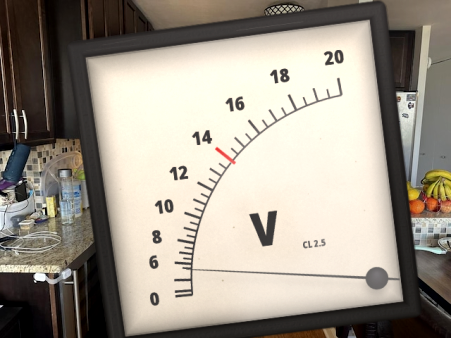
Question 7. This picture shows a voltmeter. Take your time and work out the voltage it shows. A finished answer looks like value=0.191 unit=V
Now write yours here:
value=5.5 unit=V
